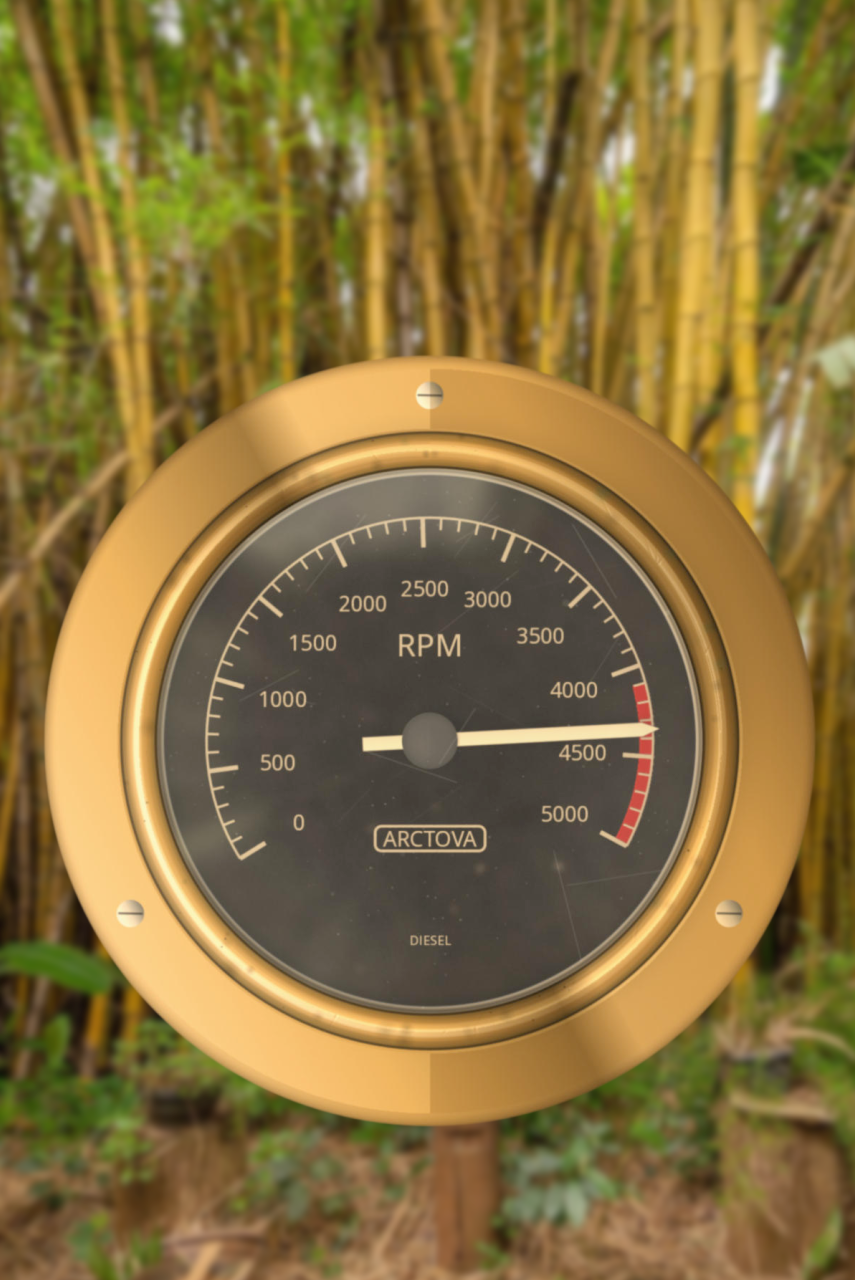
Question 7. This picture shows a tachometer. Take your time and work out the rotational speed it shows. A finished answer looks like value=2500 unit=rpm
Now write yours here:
value=4350 unit=rpm
